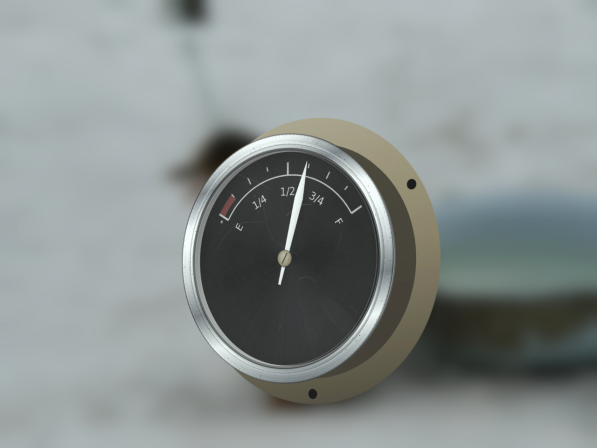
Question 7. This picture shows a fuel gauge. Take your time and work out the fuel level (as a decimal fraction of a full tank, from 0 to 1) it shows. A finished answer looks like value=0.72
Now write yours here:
value=0.625
